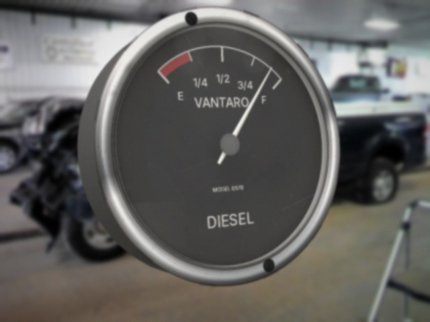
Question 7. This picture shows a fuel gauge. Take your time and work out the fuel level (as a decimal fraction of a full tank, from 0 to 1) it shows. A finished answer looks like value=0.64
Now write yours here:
value=0.875
